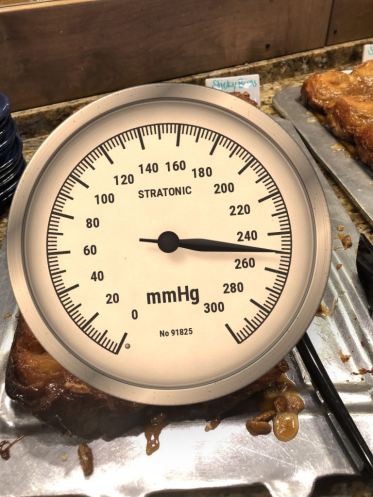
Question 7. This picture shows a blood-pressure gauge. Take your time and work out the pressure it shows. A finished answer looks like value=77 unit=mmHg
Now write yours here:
value=250 unit=mmHg
